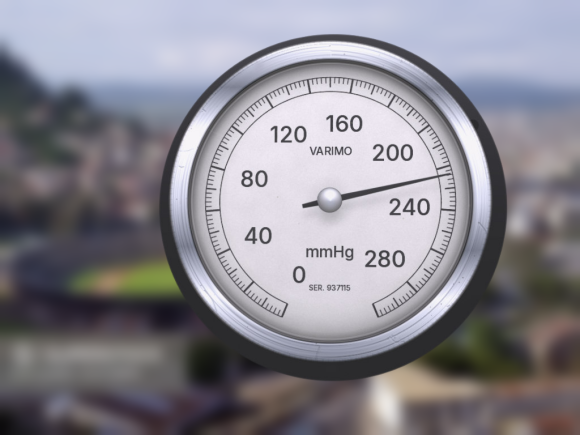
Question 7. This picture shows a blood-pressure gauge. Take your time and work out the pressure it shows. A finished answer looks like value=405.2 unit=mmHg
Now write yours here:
value=224 unit=mmHg
